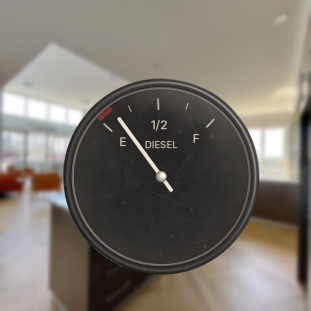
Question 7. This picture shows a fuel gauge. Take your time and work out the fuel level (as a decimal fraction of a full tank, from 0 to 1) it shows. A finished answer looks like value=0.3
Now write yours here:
value=0.125
